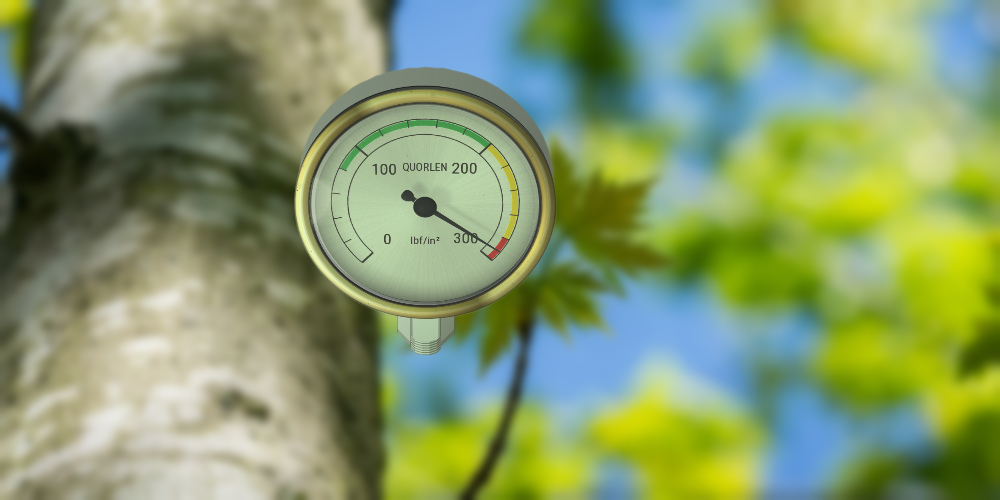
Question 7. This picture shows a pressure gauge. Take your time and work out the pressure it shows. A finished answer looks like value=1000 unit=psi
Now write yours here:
value=290 unit=psi
